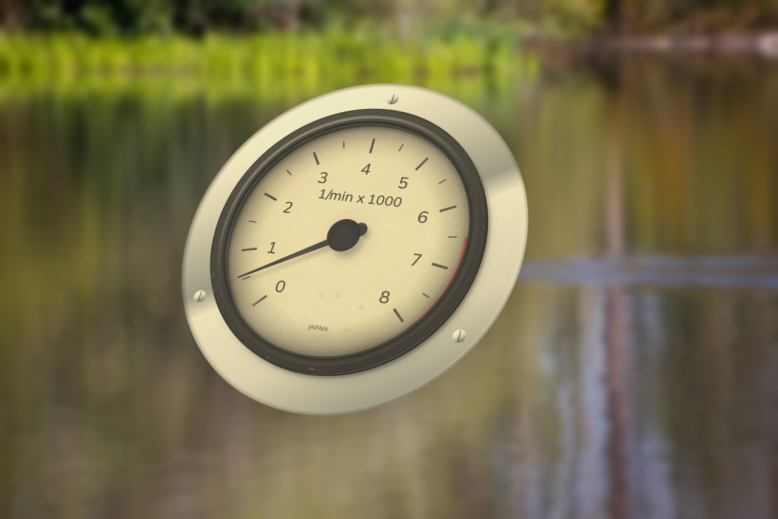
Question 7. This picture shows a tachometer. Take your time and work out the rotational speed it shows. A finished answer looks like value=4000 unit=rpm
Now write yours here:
value=500 unit=rpm
